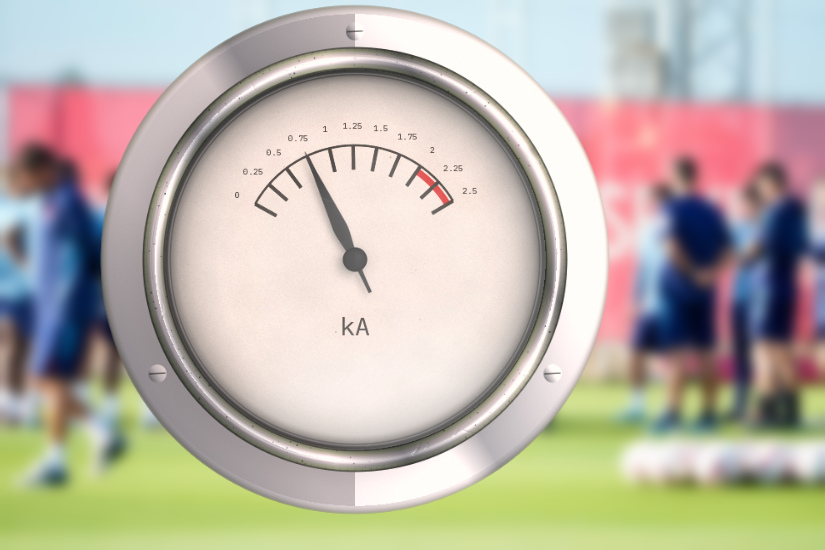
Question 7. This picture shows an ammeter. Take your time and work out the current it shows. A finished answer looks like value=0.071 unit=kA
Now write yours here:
value=0.75 unit=kA
